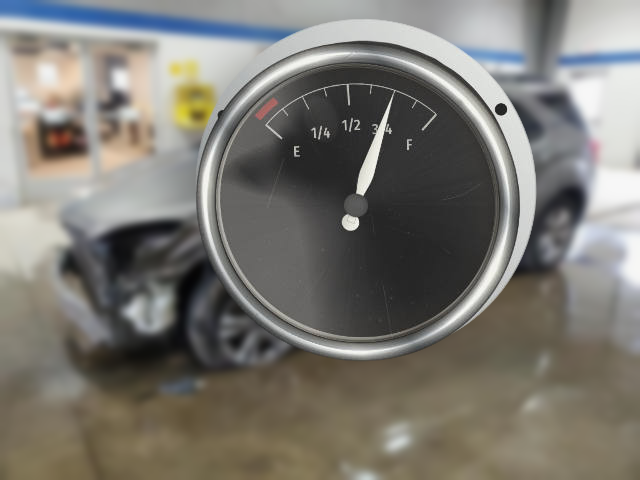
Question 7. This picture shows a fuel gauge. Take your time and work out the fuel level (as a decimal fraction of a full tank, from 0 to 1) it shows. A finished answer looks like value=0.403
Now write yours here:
value=0.75
